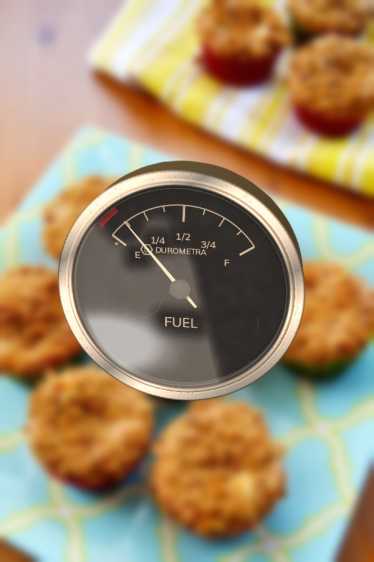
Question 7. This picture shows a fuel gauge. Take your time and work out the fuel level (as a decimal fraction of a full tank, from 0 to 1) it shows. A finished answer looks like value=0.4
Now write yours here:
value=0.125
